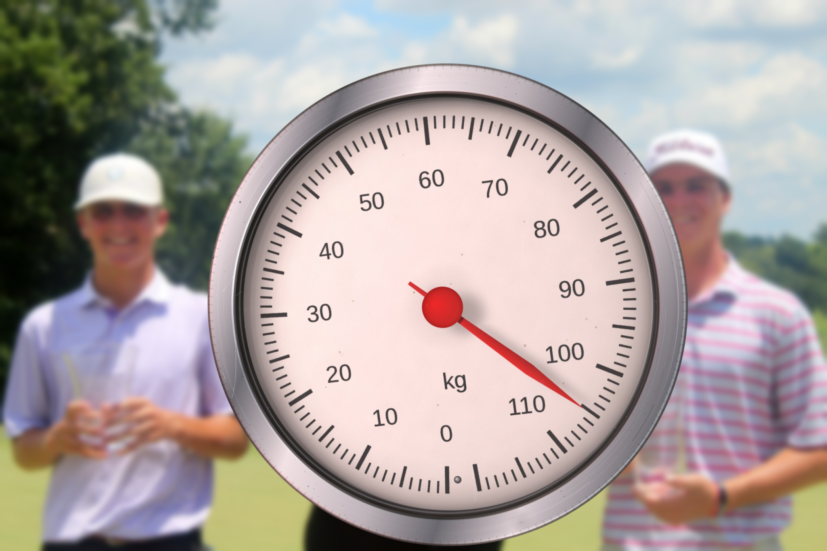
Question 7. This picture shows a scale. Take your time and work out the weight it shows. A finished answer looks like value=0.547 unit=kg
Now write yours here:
value=105 unit=kg
